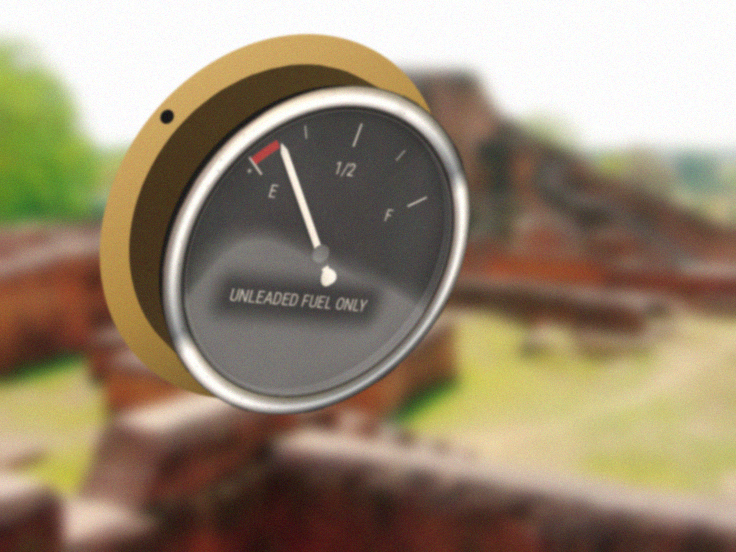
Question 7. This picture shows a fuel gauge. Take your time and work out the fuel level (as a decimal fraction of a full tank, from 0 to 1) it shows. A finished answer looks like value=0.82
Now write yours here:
value=0.125
